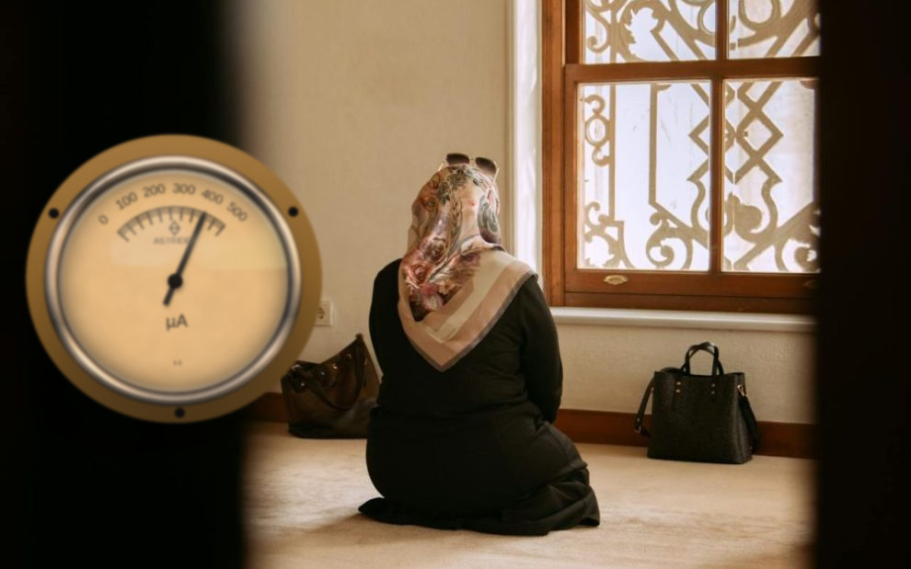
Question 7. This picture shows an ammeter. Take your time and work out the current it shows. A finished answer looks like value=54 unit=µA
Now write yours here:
value=400 unit=µA
